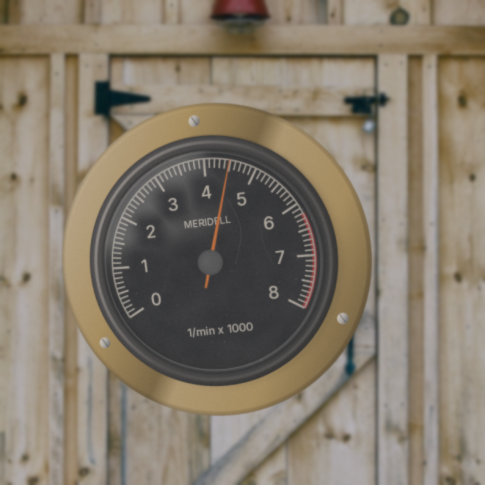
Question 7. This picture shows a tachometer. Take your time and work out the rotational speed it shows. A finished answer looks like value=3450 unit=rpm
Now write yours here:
value=4500 unit=rpm
